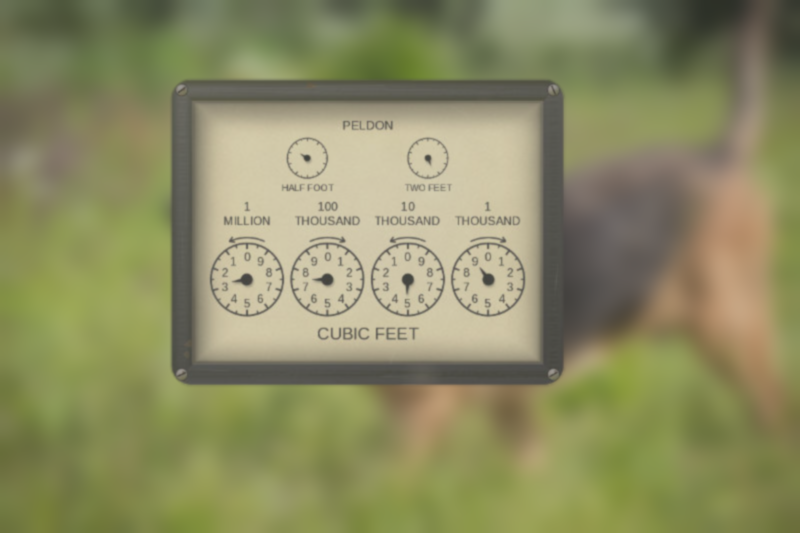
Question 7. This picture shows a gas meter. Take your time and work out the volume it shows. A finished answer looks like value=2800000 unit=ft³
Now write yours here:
value=274900 unit=ft³
